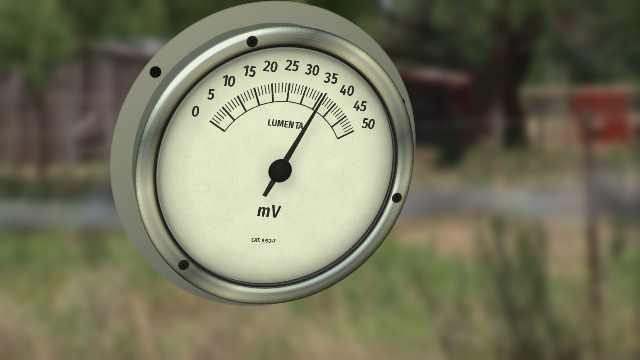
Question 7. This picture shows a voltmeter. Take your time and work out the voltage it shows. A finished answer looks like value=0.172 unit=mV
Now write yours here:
value=35 unit=mV
